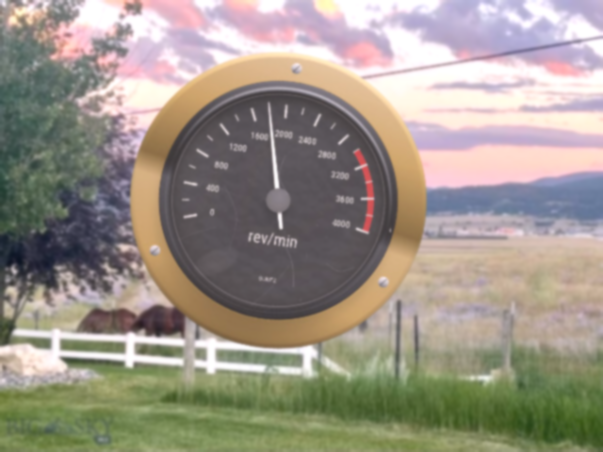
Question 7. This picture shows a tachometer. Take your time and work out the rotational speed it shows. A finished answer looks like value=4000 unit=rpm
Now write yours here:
value=1800 unit=rpm
